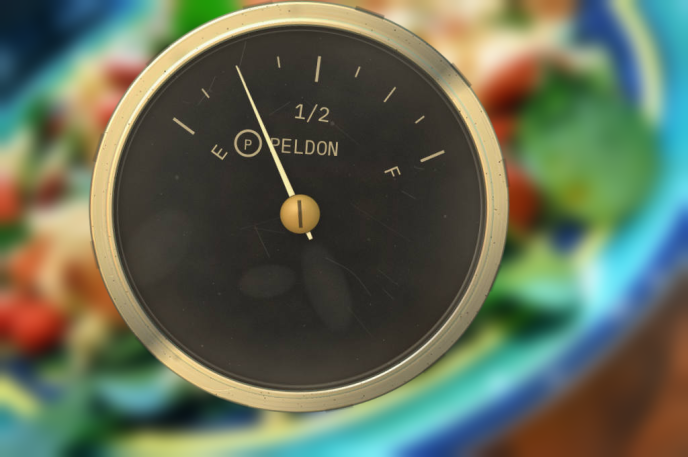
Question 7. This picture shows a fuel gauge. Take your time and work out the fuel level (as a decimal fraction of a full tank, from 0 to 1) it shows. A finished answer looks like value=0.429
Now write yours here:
value=0.25
